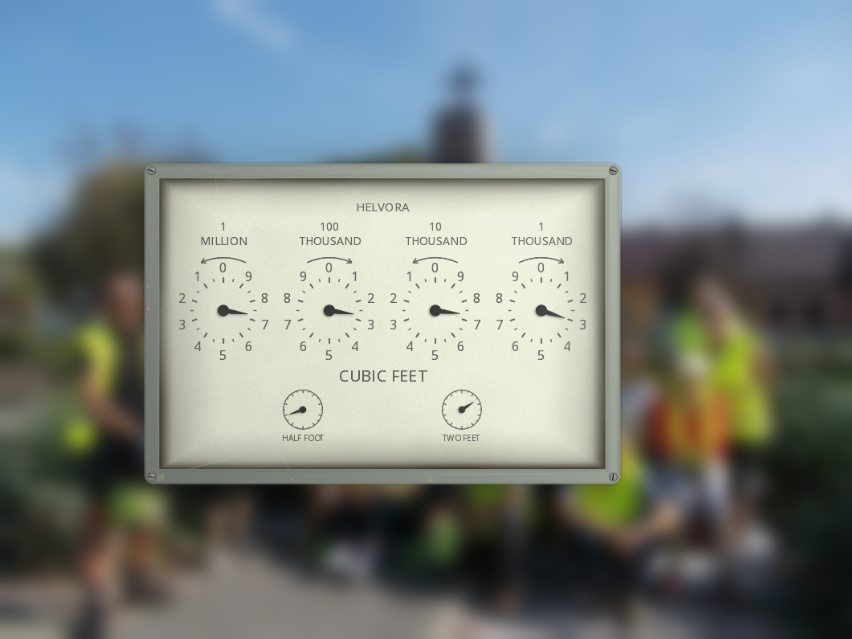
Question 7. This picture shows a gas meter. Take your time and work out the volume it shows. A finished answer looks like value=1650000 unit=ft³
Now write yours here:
value=727300 unit=ft³
